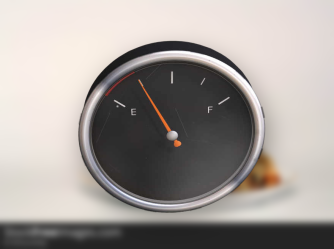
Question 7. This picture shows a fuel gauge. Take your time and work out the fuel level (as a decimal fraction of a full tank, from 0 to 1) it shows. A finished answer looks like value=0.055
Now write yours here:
value=0.25
